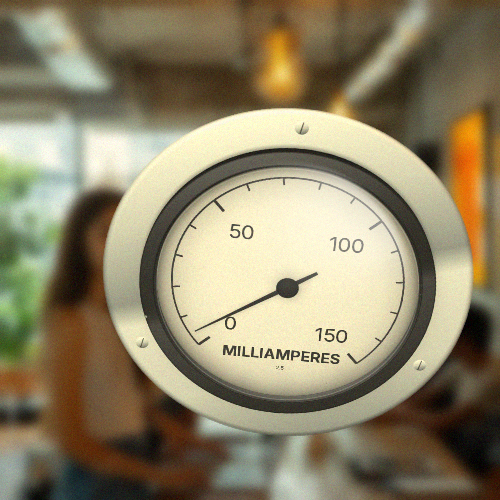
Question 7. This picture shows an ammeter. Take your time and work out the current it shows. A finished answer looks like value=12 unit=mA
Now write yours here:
value=5 unit=mA
